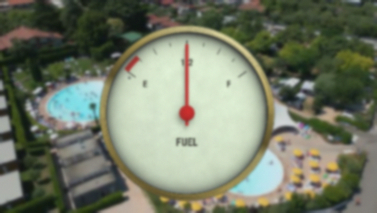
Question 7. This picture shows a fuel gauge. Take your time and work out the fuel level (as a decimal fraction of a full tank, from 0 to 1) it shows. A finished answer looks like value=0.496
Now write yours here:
value=0.5
